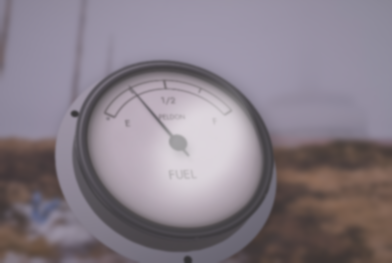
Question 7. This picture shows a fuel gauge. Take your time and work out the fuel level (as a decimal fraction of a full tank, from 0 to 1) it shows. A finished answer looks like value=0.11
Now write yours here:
value=0.25
